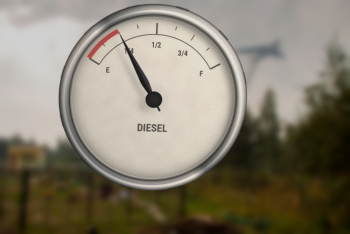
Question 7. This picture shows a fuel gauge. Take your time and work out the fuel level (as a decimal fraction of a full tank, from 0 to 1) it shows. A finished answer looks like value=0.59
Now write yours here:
value=0.25
